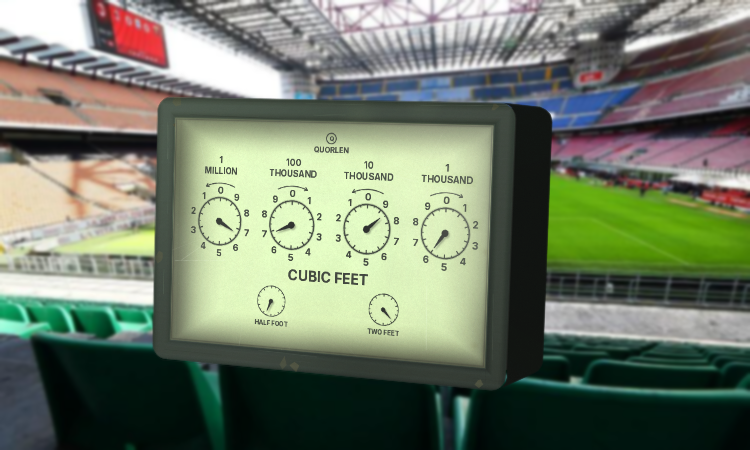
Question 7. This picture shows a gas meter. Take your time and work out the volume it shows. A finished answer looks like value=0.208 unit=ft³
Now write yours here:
value=668600 unit=ft³
